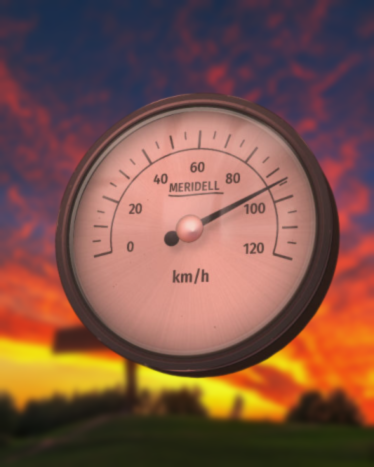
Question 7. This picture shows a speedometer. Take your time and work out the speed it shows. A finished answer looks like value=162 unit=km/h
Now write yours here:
value=95 unit=km/h
